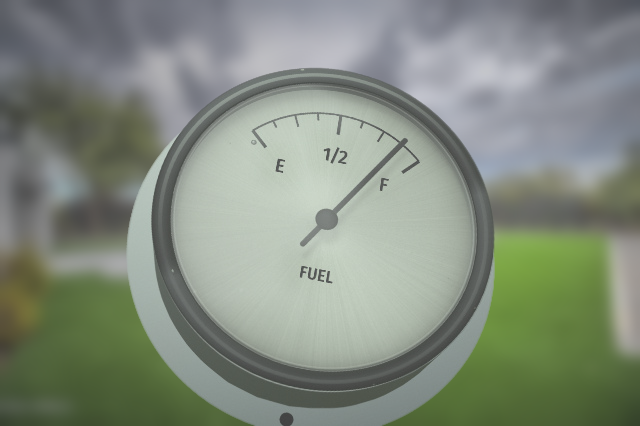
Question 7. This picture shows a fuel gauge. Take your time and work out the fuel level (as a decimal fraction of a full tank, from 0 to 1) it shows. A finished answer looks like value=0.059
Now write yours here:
value=0.875
